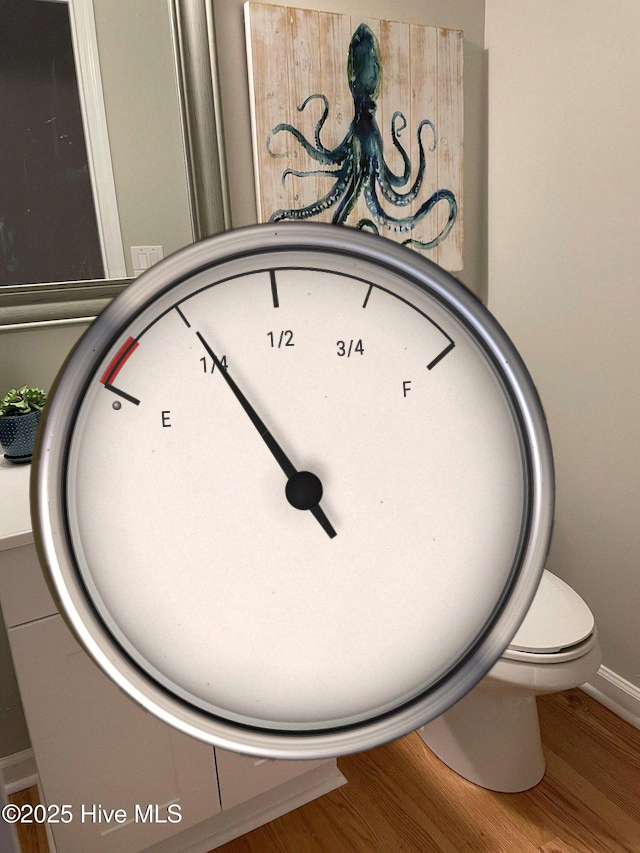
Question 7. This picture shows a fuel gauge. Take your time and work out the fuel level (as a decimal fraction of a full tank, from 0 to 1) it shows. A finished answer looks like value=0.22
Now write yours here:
value=0.25
